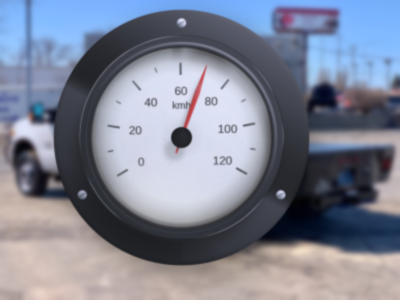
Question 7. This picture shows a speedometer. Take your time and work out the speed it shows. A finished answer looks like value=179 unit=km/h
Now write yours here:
value=70 unit=km/h
